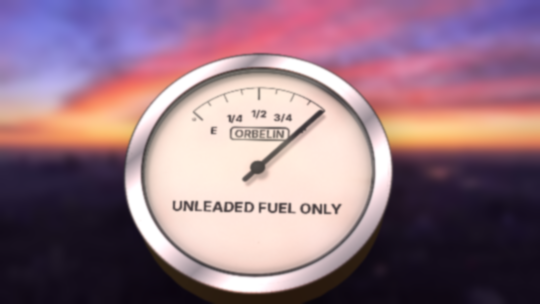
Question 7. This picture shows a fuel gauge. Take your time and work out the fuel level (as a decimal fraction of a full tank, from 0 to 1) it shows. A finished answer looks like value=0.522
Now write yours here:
value=1
